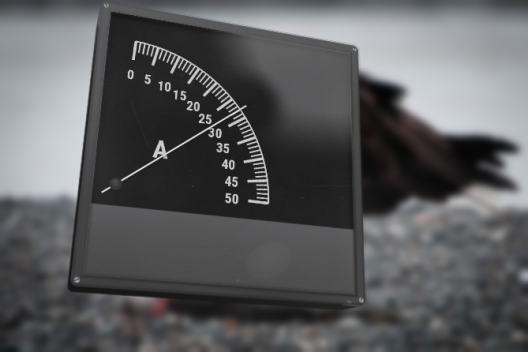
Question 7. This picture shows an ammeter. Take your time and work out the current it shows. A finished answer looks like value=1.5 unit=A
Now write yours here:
value=28 unit=A
